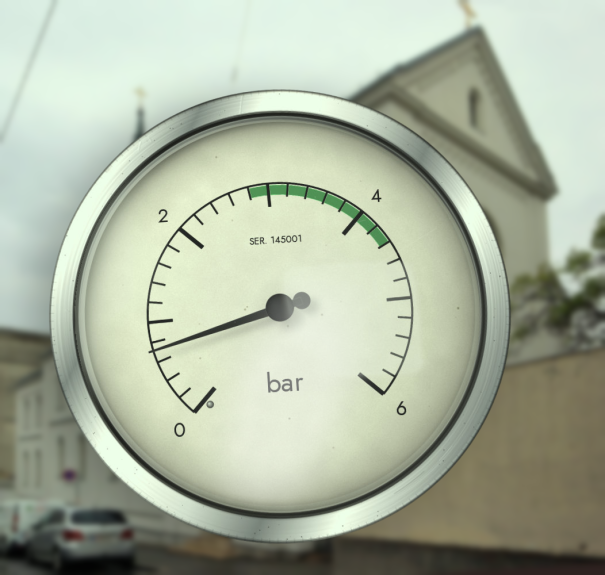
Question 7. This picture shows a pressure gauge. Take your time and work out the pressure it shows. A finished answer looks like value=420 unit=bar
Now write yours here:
value=0.7 unit=bar
